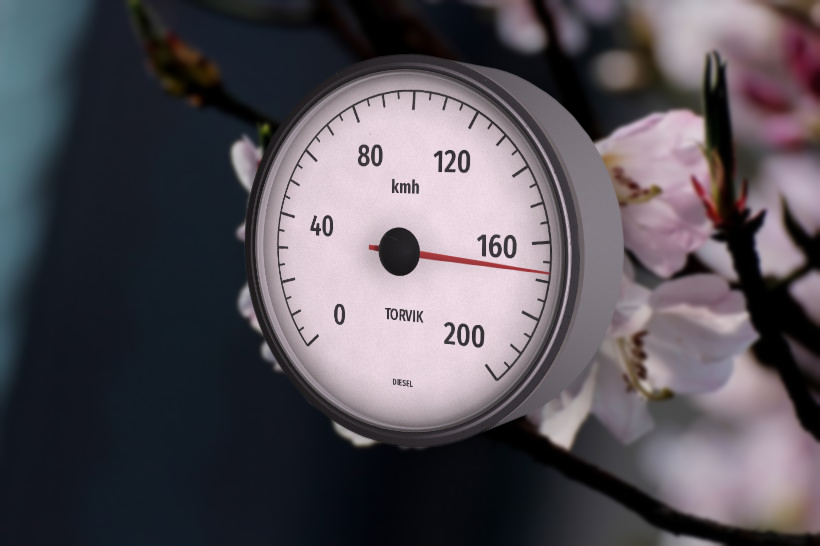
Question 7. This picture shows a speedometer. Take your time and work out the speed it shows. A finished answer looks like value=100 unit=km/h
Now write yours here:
value=167.5 unit=km/h
